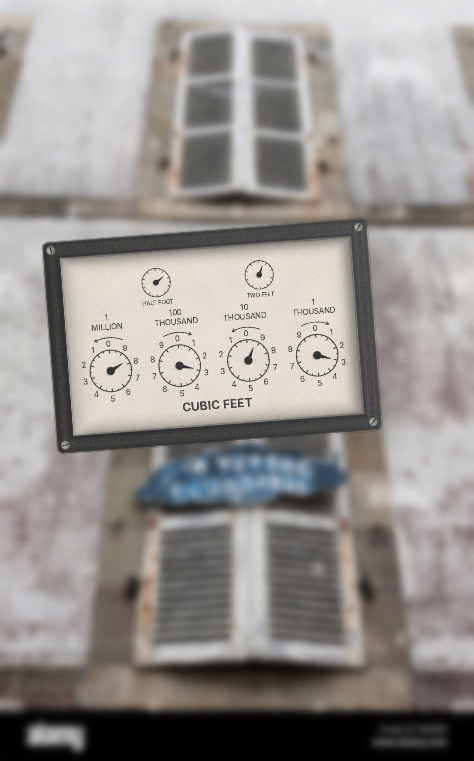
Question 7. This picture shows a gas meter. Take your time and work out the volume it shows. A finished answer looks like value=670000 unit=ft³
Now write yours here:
value=829300 unit=ft³
